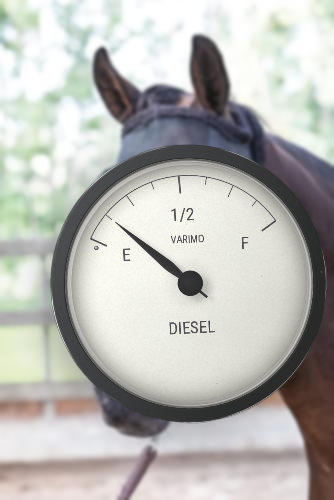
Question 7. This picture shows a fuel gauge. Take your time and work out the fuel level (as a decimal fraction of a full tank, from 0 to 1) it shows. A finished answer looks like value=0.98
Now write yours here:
value=0.125
